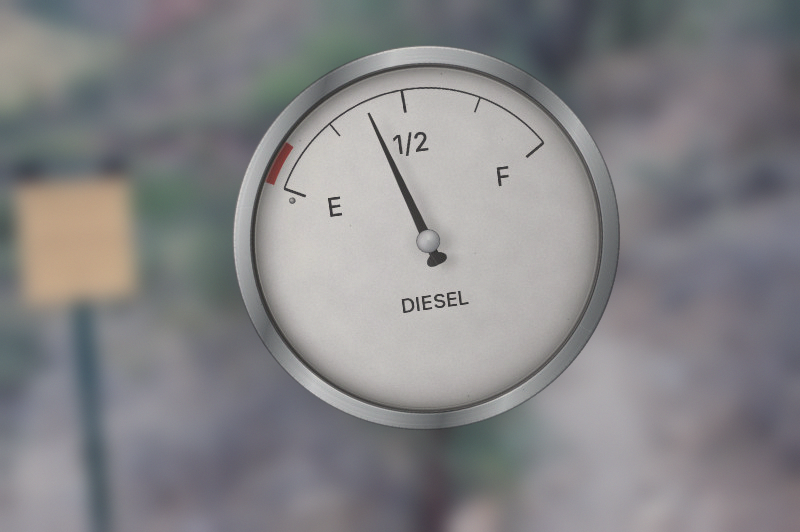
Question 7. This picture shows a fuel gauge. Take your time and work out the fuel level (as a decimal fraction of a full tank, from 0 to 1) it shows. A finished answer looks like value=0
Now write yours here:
value=0.375
